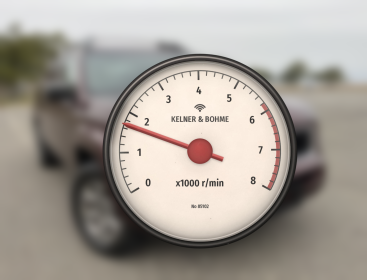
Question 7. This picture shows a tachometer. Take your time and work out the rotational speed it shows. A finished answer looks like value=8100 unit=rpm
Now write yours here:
value=1700 unit=rpm
